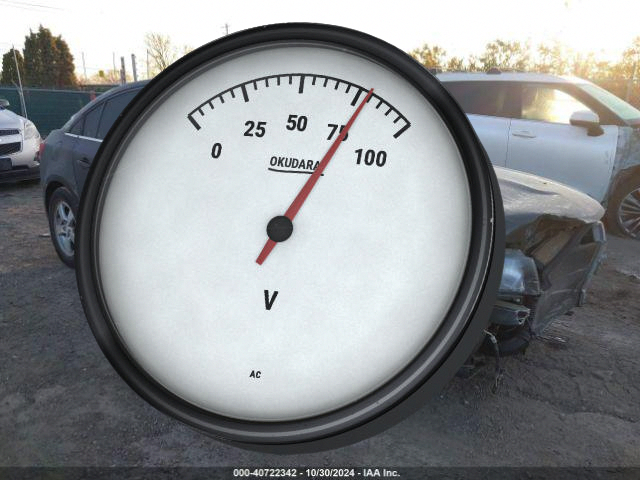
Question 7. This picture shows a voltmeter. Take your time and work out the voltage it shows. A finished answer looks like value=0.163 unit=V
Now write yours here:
value=80 unit=V
